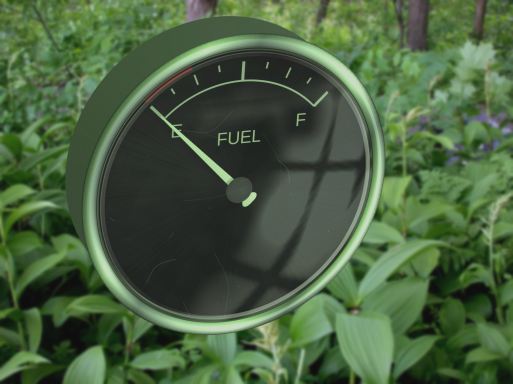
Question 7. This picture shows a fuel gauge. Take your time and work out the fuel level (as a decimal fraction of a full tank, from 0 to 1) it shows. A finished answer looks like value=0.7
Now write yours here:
value=0
